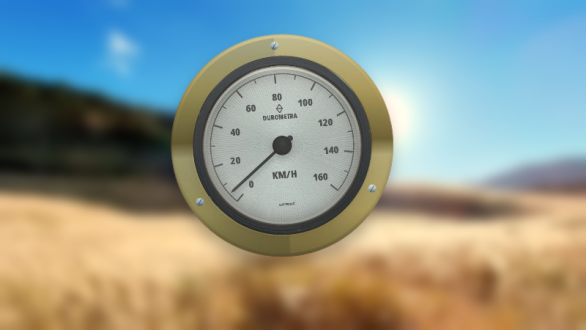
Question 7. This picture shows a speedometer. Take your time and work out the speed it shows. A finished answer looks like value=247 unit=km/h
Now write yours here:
value=5 unit=km/h
